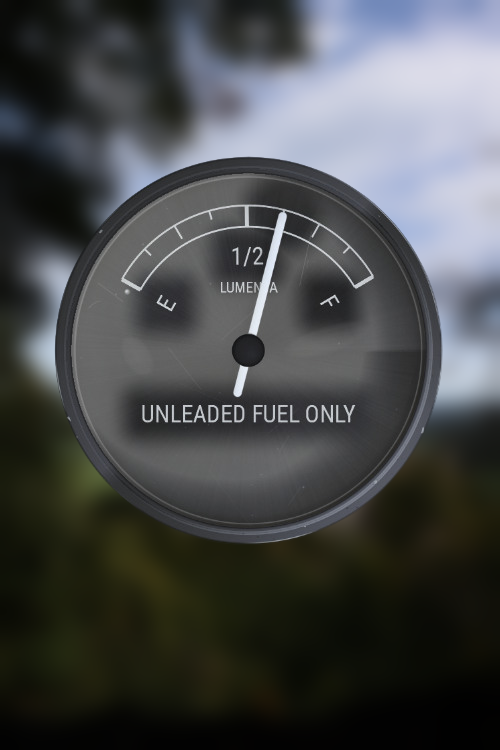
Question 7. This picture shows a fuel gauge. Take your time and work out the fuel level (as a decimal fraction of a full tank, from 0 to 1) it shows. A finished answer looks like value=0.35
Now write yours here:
value=0.625
